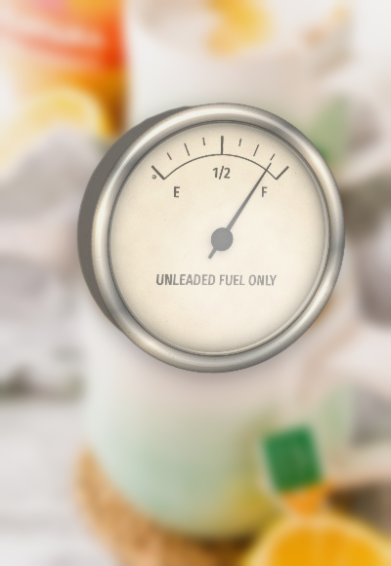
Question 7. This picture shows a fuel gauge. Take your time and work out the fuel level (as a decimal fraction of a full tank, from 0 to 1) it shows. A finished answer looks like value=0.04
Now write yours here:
value=0.875
